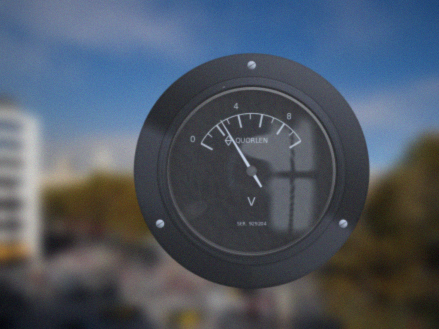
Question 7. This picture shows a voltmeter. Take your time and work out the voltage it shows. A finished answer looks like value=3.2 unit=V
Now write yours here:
value=2.5 unit=V
